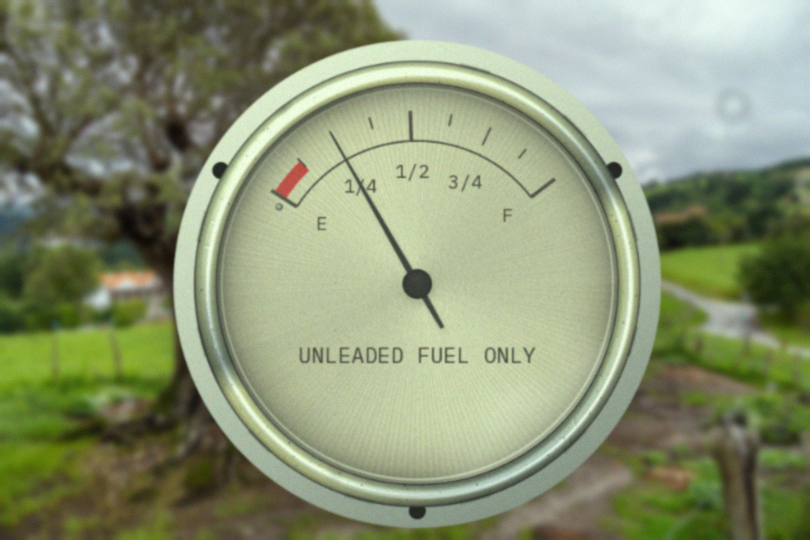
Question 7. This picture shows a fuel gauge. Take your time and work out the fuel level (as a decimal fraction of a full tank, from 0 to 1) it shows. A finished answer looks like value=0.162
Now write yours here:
value=0.25
